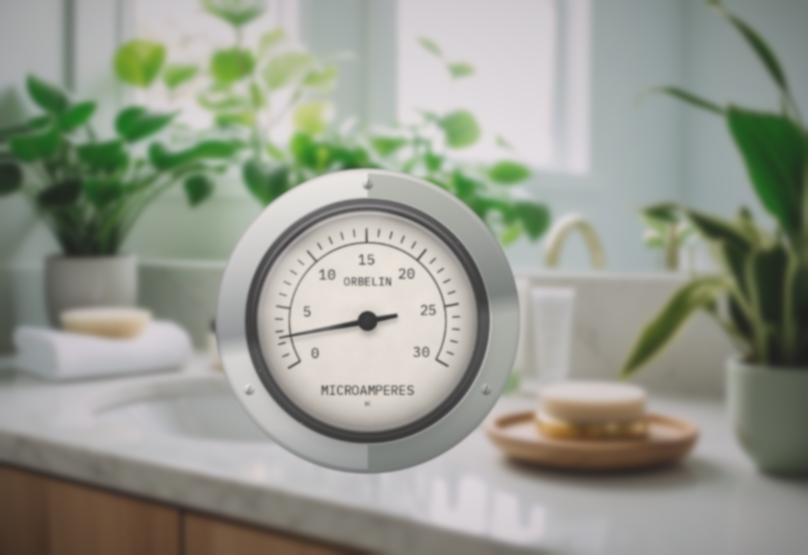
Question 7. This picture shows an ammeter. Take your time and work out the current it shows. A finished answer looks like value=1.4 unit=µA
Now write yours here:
value=2.5 unit=µA
